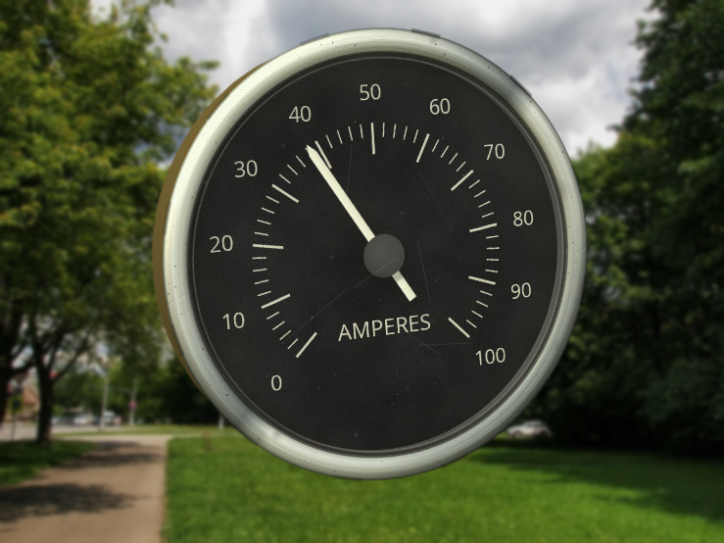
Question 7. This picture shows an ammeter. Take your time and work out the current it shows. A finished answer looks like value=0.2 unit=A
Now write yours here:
value=38 unit=A
